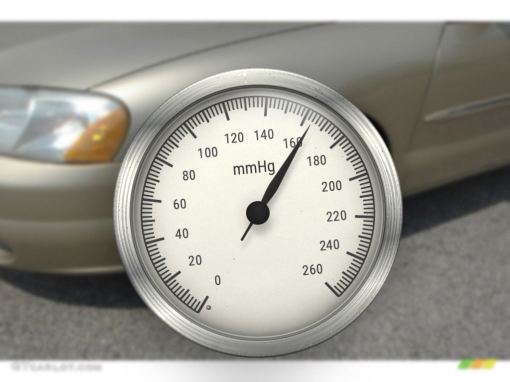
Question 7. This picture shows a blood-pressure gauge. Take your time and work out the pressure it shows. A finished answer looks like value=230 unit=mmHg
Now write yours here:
value=164 unit=mmHg
